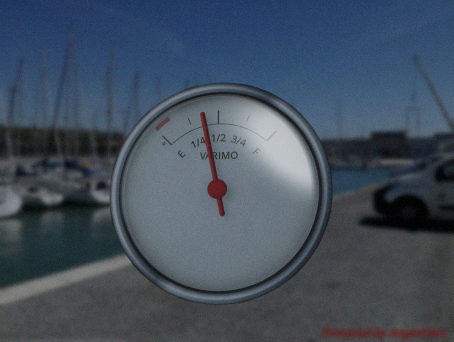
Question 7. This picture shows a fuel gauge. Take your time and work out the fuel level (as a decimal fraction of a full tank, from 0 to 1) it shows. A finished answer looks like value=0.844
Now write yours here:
value=0.375
